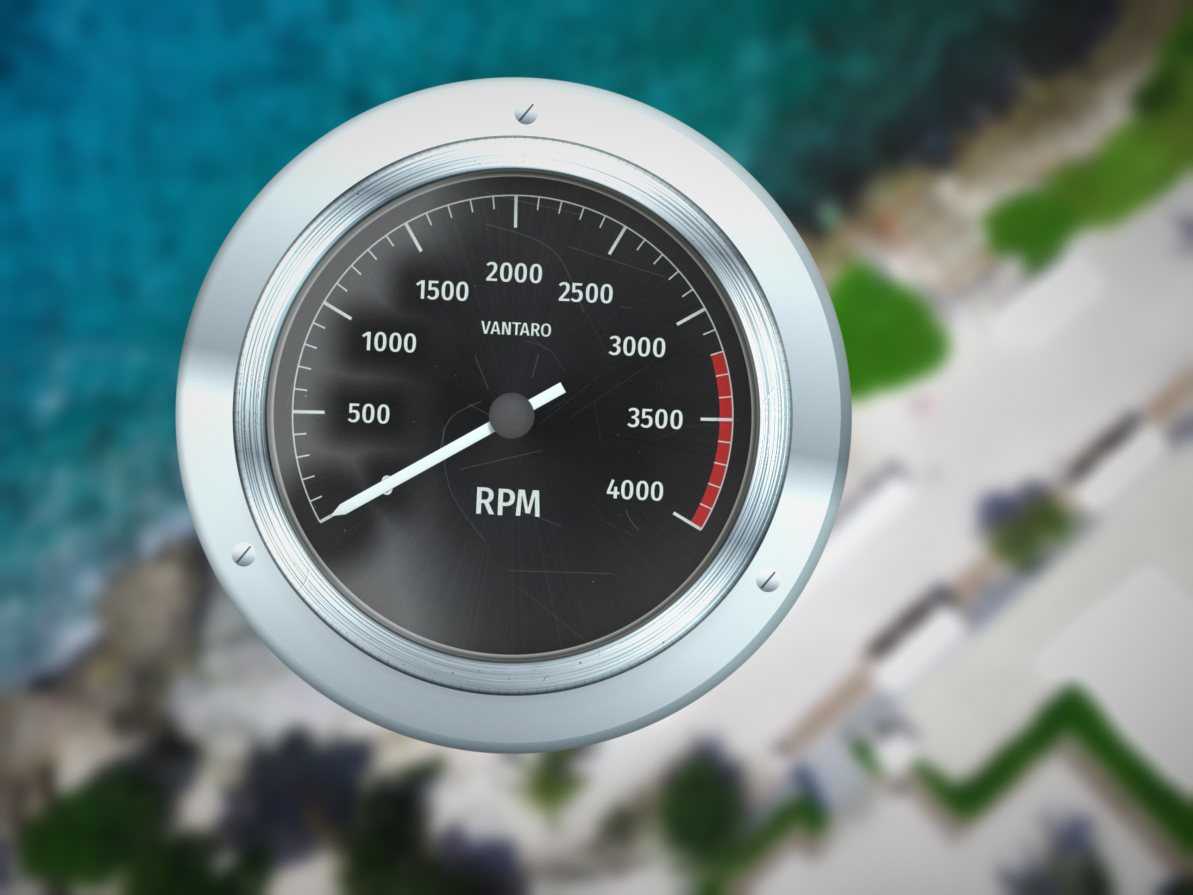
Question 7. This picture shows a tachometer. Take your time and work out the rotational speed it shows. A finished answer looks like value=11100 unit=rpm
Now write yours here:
value=0 unit=rpm
